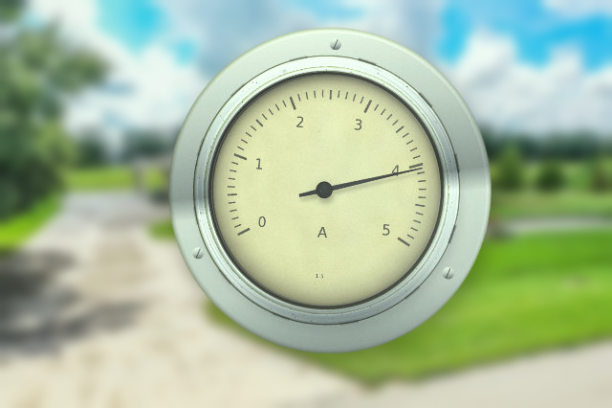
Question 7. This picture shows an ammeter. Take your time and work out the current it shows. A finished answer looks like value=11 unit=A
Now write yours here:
value=4.05 unit=A
